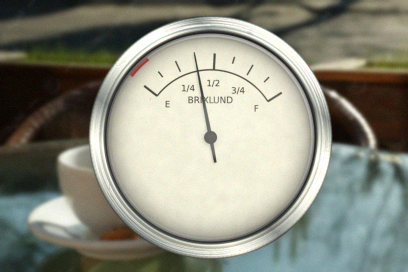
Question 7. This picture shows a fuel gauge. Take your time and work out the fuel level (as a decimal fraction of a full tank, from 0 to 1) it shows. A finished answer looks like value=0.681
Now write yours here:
value=0.375
